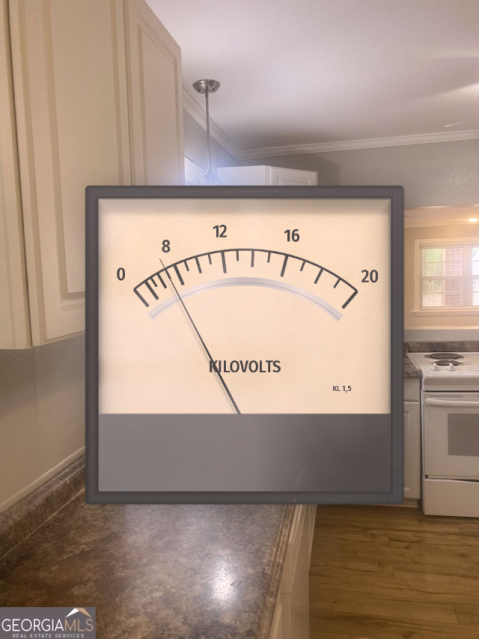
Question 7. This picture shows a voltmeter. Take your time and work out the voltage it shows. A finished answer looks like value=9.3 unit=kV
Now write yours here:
value=7 unit=kV
